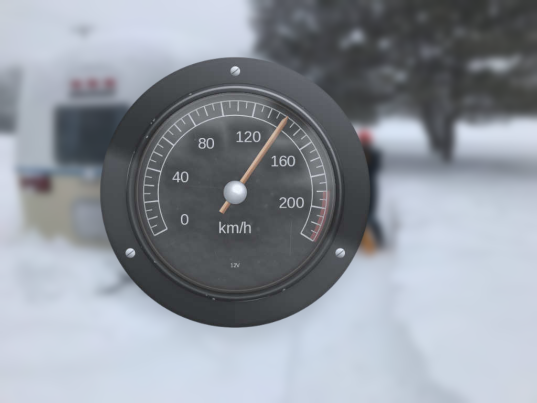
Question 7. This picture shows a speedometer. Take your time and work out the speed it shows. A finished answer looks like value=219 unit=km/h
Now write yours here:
value=140 unit=km/h
